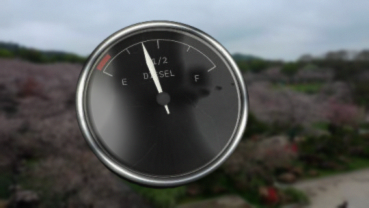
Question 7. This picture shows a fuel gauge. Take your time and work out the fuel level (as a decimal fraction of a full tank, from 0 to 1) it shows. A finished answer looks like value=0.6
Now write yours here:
value=0.375
